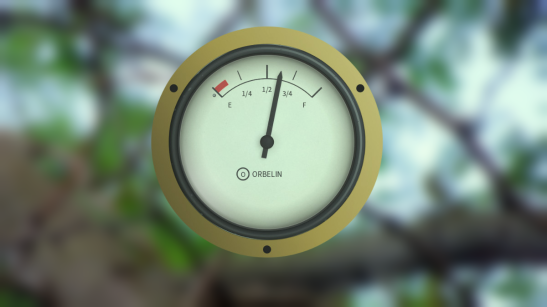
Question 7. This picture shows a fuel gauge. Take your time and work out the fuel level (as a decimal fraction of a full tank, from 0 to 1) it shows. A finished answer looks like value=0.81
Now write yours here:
value=0.625
